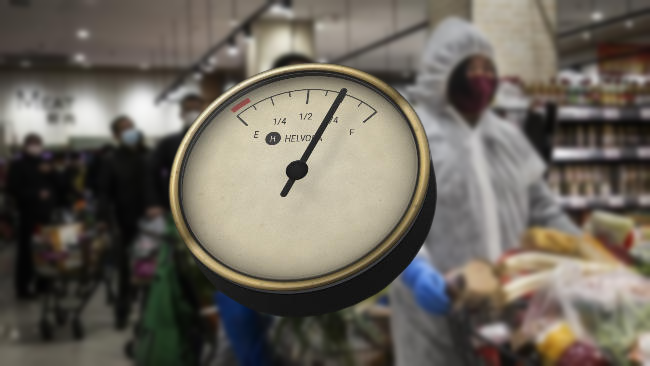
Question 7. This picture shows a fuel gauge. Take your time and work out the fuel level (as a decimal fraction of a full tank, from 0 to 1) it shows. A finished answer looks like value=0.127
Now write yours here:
value=0.75
